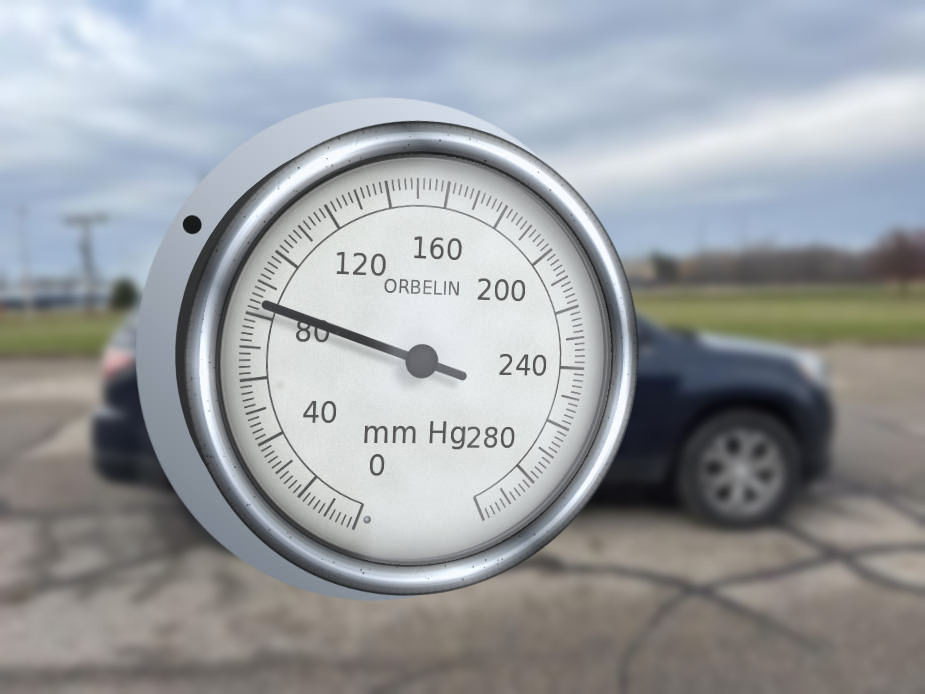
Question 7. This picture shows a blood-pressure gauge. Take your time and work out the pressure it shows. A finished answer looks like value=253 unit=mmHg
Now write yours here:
value=84 unit=mmHg
